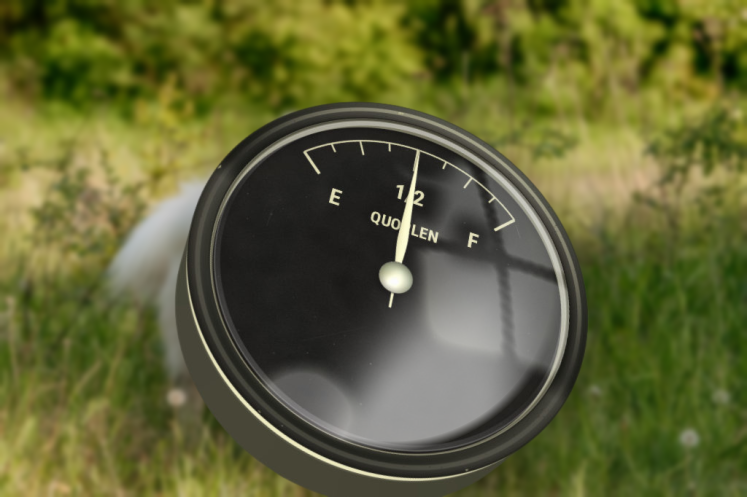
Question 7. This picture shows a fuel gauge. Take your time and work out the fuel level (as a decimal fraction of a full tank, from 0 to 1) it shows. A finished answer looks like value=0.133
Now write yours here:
value=0.5
